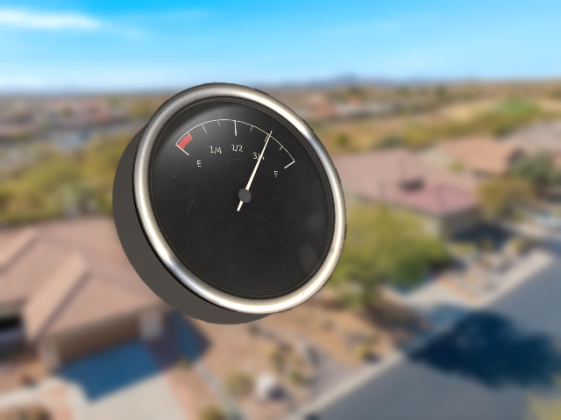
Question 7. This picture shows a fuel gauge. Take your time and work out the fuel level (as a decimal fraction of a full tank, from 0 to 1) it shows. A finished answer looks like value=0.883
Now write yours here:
value=0.75
